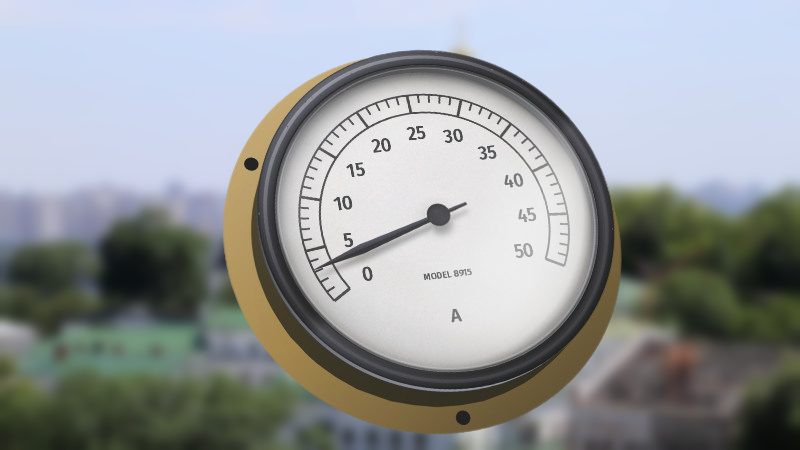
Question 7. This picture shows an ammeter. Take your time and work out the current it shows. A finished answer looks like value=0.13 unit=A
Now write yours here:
value=3 unit=A
